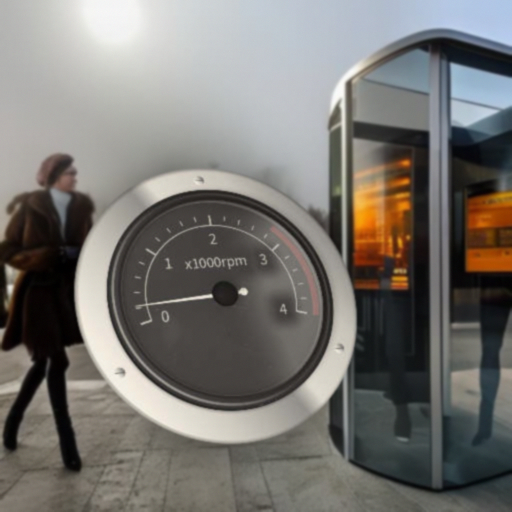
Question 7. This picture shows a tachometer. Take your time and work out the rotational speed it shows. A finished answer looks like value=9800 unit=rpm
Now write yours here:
value=200 unit=rpm
